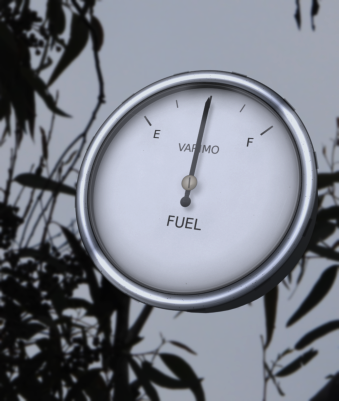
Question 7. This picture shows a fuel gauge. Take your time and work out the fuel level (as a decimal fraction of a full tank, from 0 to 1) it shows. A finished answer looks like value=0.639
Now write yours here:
value=0.5
